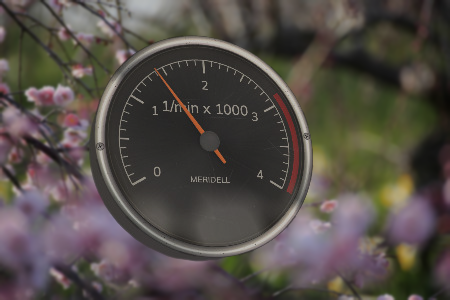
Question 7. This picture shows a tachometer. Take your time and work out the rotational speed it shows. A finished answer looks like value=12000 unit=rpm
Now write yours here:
value=1400 unit=rpm
